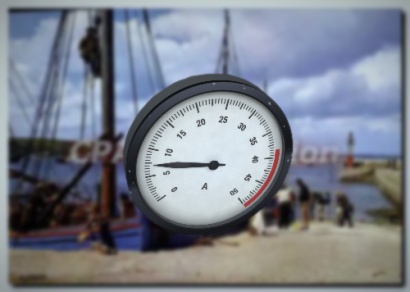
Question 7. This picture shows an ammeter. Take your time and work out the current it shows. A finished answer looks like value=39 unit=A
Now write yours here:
value=7.5 unit=A
